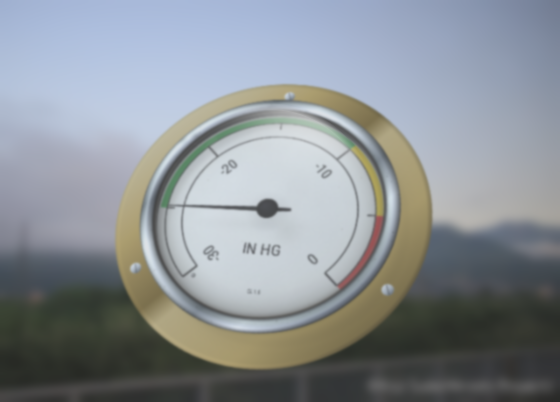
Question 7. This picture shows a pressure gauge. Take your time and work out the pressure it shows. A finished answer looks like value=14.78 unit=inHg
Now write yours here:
value=-25 unit=inHg
